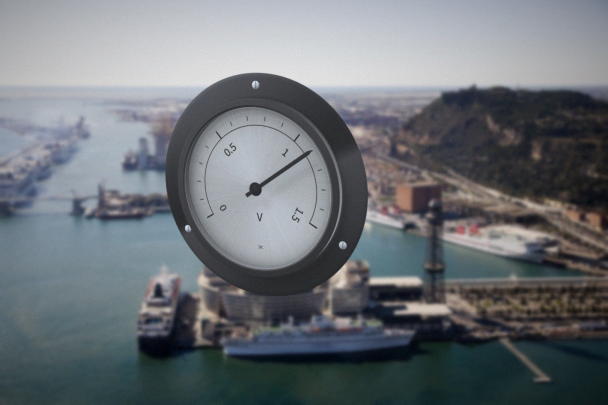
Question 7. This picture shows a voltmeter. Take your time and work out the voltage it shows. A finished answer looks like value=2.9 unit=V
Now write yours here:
value=1.1 unit=V
